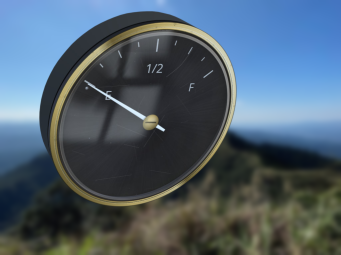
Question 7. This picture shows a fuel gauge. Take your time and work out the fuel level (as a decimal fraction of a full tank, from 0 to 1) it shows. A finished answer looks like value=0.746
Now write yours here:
value=0
